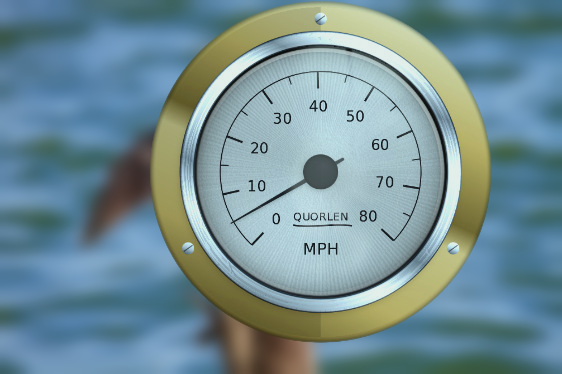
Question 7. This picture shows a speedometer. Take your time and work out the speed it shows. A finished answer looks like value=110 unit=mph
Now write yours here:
value=5 unit=mph
